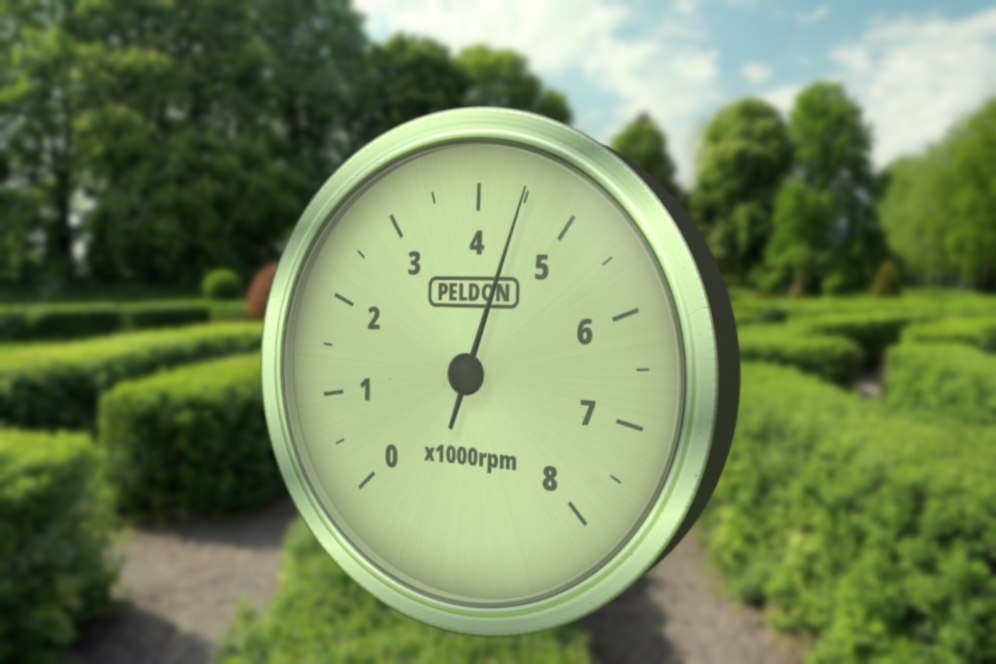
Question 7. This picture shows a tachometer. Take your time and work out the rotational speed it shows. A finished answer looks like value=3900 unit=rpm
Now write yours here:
value=4500 unit=rpm
